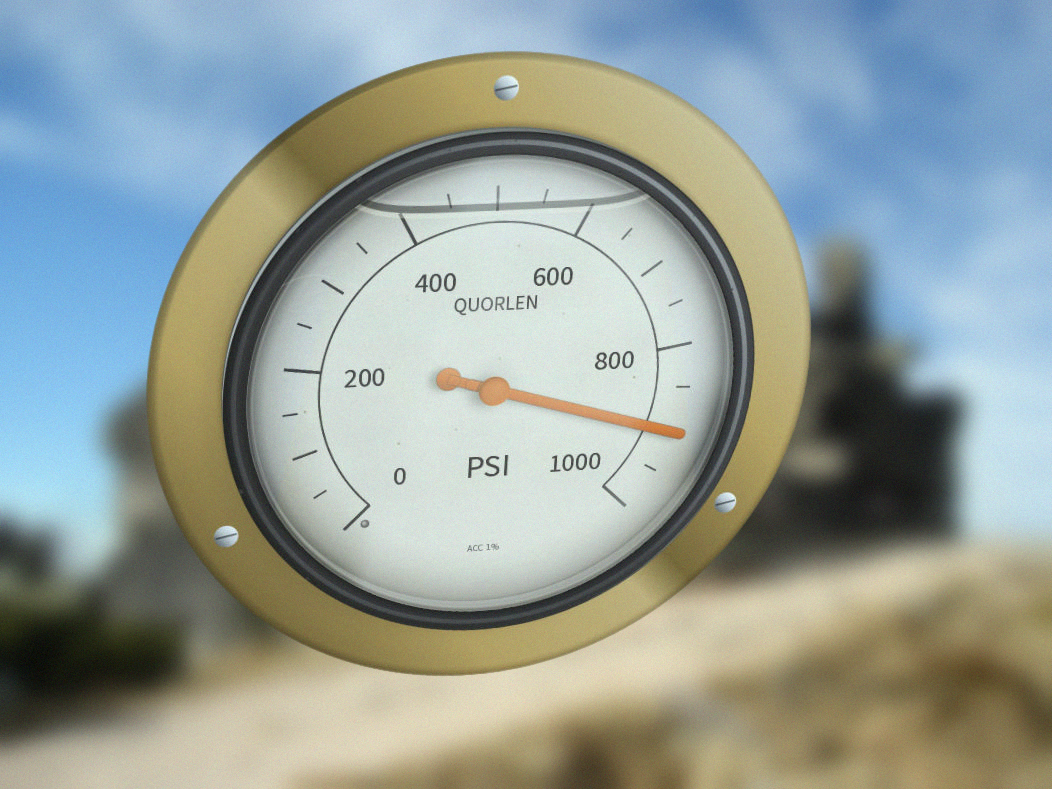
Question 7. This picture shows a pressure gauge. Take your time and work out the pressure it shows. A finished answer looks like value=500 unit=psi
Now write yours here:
value=900 unit=psi
